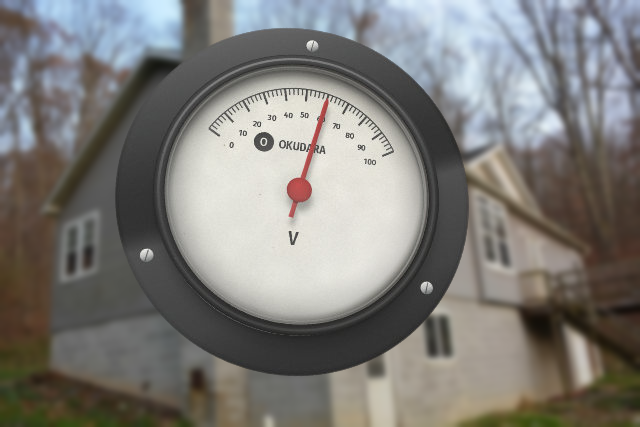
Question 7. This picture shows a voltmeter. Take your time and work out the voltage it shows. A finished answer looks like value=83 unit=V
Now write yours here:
value=60 unit=V
